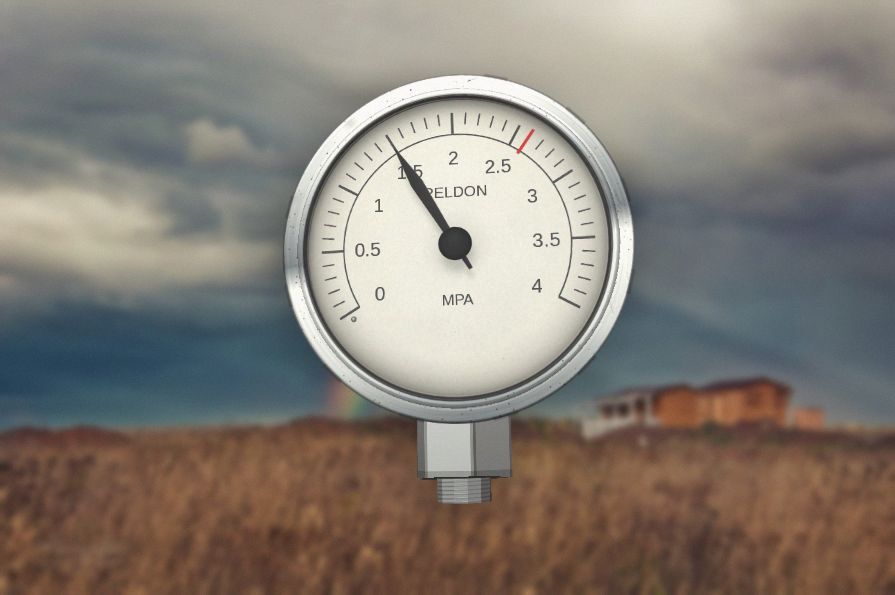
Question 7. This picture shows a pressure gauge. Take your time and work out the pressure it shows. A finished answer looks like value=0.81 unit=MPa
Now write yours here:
value=1.5 unit=MPa
